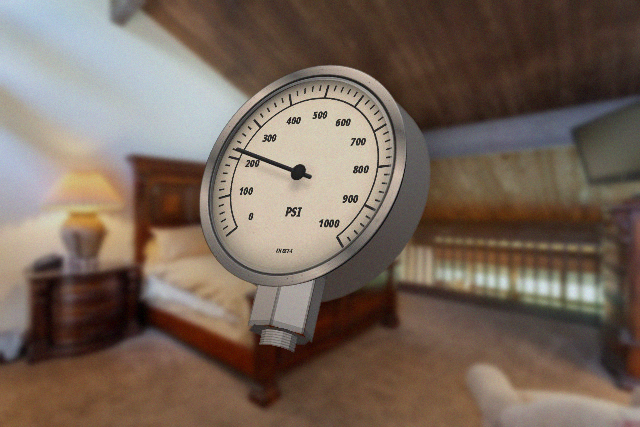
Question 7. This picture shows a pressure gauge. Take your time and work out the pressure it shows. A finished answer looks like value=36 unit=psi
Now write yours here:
value=220 unit=psi
